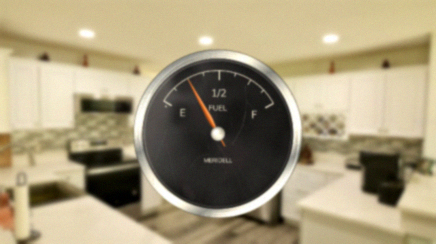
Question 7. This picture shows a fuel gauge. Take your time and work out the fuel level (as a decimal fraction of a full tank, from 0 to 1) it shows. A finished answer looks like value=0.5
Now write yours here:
value=0.25
